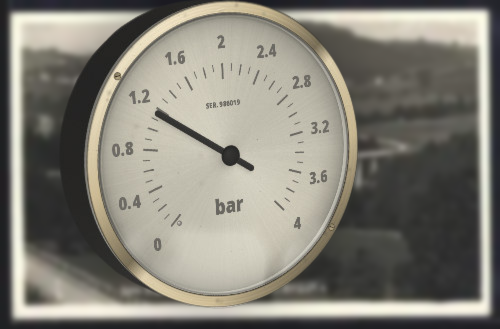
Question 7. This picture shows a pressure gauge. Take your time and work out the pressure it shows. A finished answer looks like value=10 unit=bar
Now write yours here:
value=1.15 unit=bar
